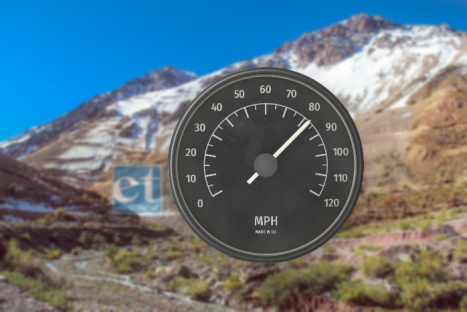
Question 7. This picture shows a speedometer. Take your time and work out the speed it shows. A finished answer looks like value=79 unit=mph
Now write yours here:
value=82.5 unit=mph
